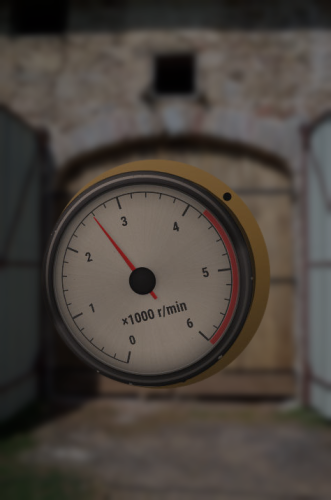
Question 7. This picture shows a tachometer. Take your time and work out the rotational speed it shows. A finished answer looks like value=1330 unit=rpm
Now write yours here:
value=2600 unit=rpm
